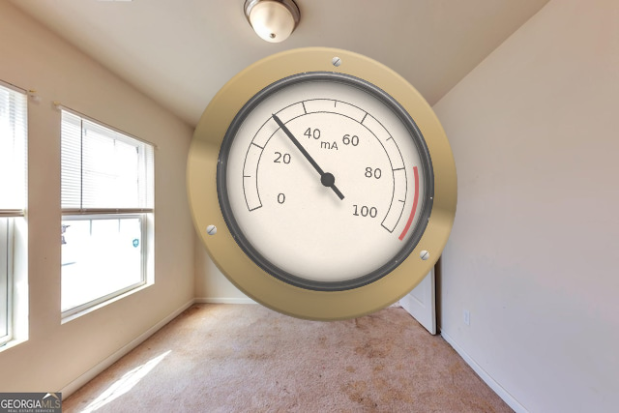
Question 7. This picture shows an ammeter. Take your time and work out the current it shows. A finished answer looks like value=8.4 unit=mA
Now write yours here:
value=30 unit=mA
